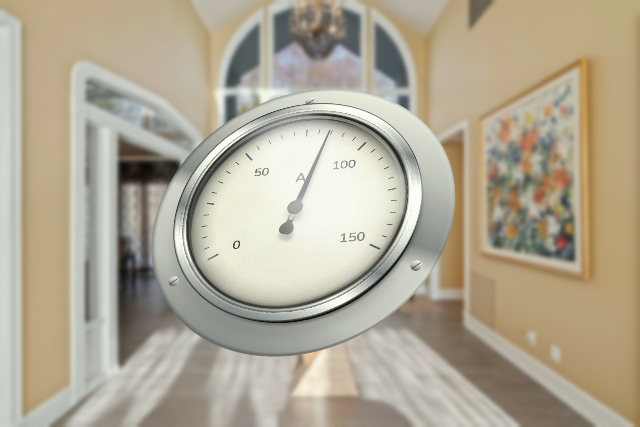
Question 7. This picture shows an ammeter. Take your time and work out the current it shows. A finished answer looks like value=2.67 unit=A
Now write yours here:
value=85 unit=A
